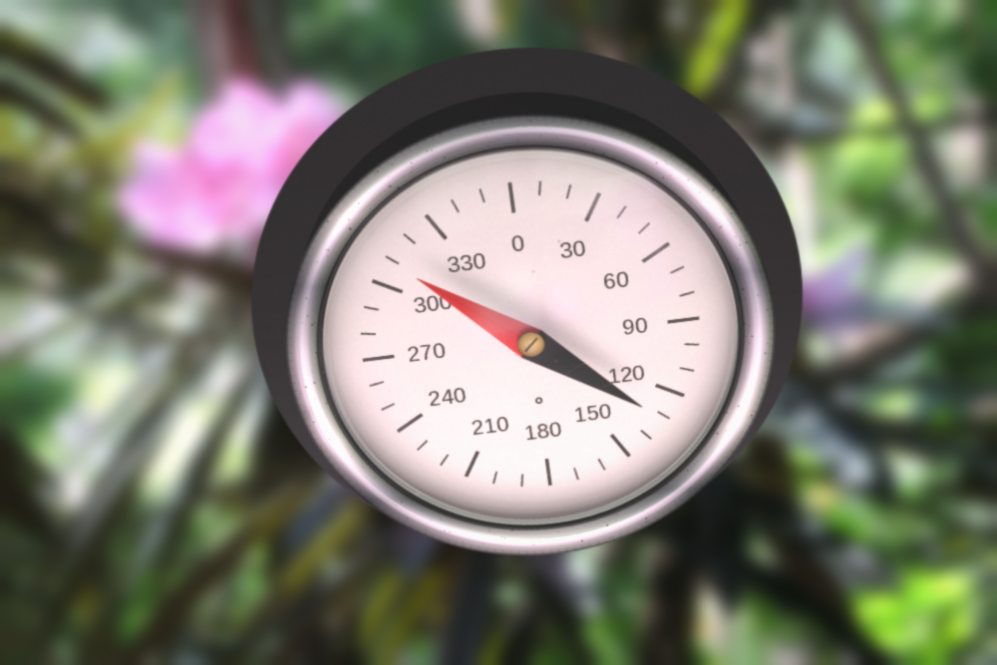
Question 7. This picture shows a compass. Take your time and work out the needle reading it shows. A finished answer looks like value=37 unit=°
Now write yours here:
value=310 unit=°
